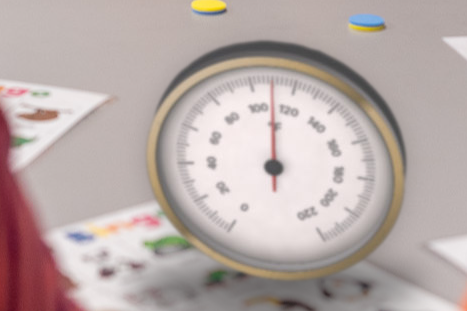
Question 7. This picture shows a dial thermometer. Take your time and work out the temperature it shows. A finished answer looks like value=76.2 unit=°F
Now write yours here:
value=110 unit=°F
